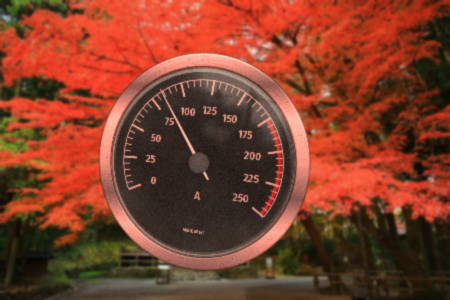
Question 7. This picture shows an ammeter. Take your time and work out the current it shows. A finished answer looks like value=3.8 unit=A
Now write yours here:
value=85 unit=A
